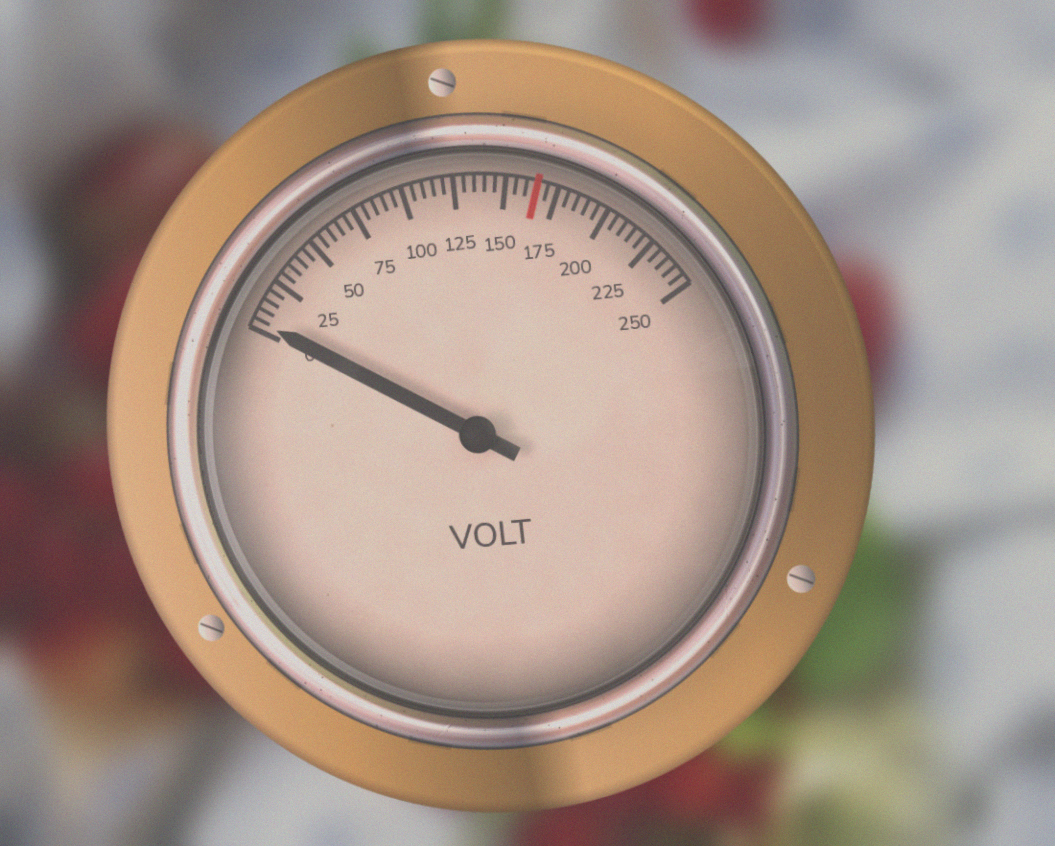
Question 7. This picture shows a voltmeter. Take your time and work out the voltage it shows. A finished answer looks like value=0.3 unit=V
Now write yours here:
value=5 unit=V
